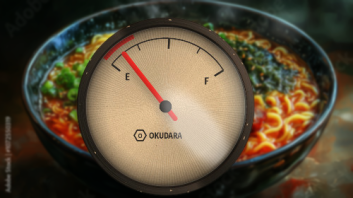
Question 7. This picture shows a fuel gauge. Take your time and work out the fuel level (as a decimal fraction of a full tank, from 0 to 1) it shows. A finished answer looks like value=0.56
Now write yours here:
value=0.125
